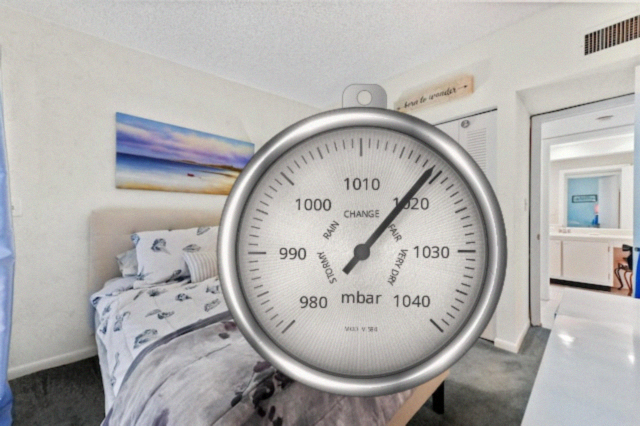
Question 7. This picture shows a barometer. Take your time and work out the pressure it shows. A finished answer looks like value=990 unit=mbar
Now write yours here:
value=1019 unit=mbar
